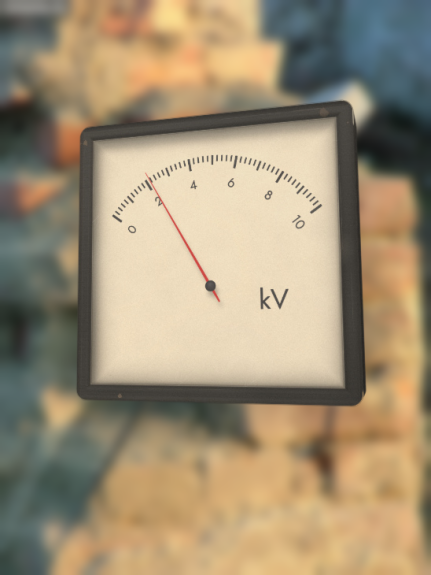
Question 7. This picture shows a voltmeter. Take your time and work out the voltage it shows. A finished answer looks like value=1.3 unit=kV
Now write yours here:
value=2.2 unit=kV
